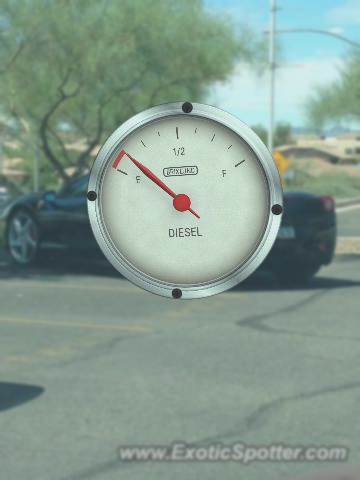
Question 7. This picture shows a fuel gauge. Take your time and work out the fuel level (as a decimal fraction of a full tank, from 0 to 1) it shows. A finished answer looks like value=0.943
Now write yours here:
value=0.125
